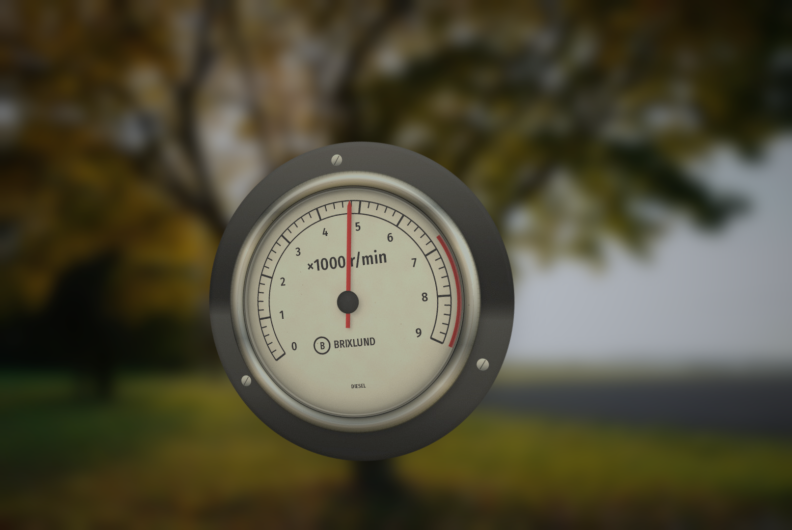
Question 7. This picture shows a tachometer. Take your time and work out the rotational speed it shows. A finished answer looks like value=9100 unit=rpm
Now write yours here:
value=4800 unit=rpm
